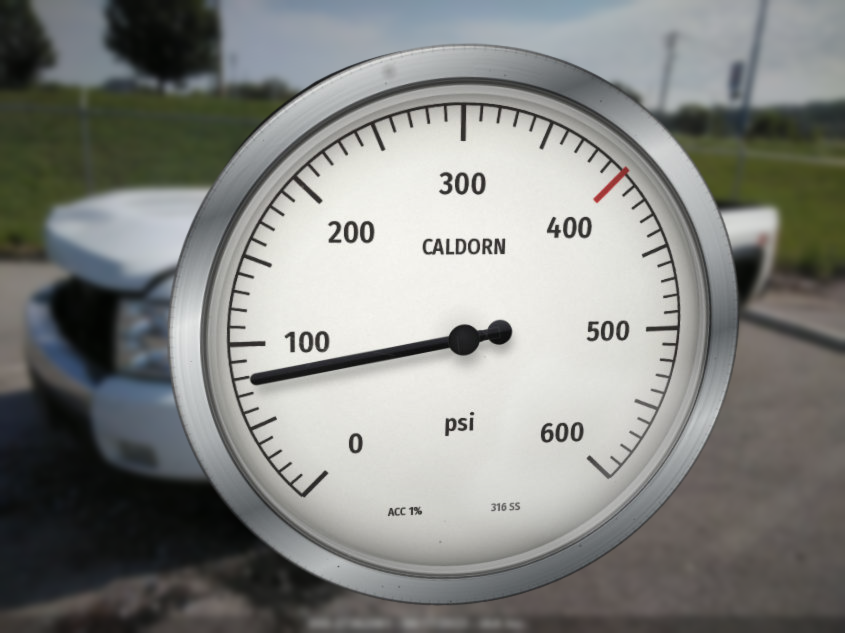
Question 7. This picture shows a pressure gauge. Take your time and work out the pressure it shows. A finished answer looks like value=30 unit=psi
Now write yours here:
value=80 unit=psi
